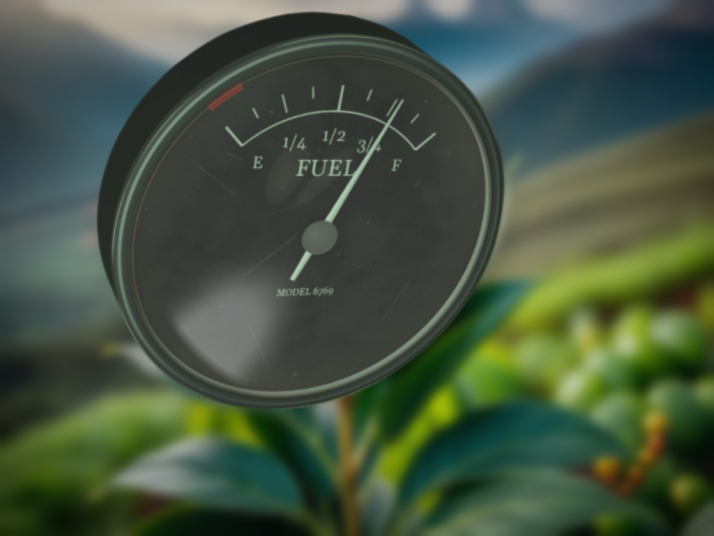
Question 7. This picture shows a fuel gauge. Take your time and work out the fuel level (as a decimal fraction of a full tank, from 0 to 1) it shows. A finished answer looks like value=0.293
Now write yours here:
value=0.75
